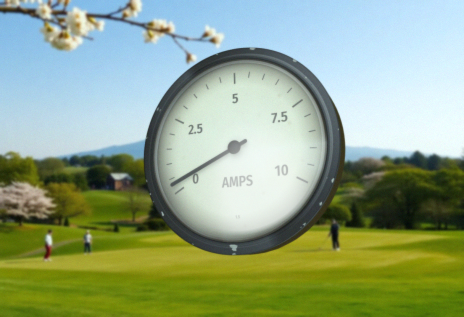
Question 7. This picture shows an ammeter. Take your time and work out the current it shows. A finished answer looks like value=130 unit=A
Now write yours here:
value=0.25 unit=A
